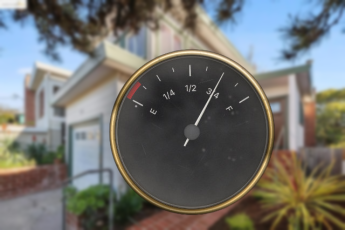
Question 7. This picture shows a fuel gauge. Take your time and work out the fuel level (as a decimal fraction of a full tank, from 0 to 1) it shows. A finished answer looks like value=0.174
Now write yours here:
value=0.75
